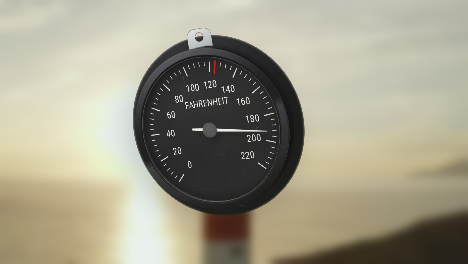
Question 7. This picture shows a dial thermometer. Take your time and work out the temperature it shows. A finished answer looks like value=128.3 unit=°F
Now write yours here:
value=192 unit=°F
